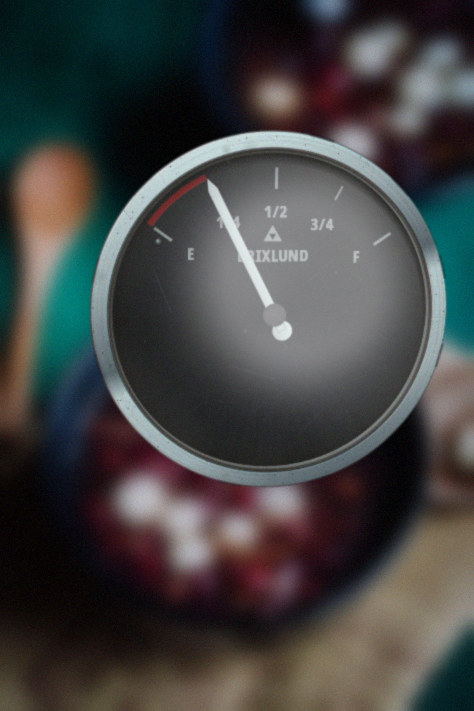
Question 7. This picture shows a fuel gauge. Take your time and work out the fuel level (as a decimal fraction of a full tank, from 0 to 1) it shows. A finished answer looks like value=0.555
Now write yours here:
value=0.25
